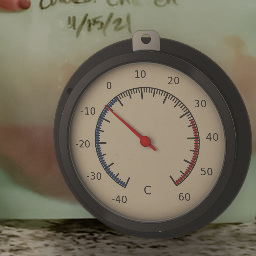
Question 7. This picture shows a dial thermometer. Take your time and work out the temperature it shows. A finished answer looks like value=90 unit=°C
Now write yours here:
value=-5 unit=°C
